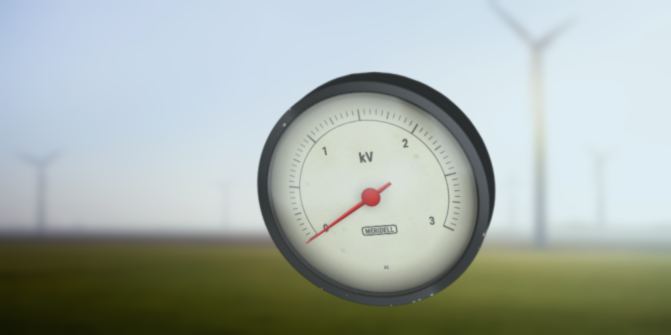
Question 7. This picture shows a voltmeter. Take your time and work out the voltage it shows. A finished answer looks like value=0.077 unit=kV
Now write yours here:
value=0 unit=kV
